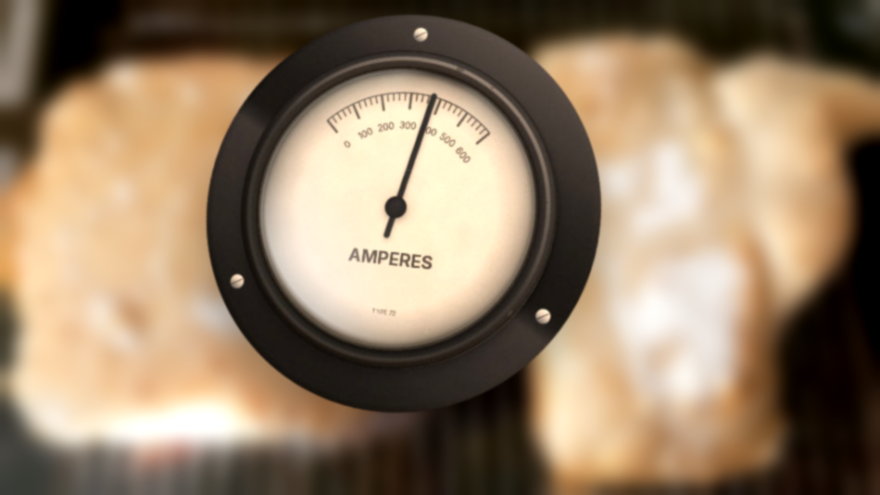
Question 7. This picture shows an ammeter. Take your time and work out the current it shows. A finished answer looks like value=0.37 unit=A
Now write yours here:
value=380 unit=A
